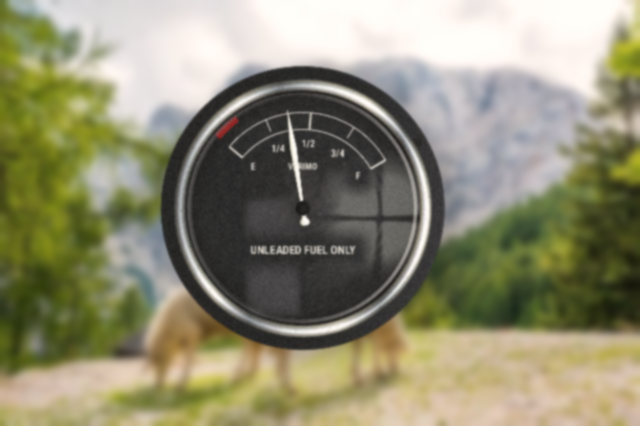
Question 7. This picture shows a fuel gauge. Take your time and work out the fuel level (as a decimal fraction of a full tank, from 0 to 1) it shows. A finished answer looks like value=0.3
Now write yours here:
value=0.375
